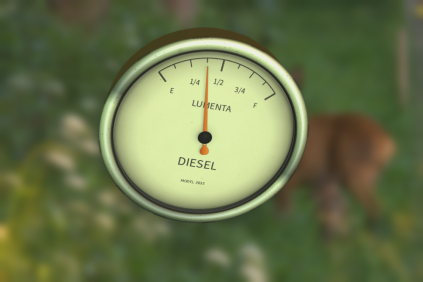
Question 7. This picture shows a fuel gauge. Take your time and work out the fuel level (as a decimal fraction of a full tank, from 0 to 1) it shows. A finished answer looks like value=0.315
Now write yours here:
value=0.375
